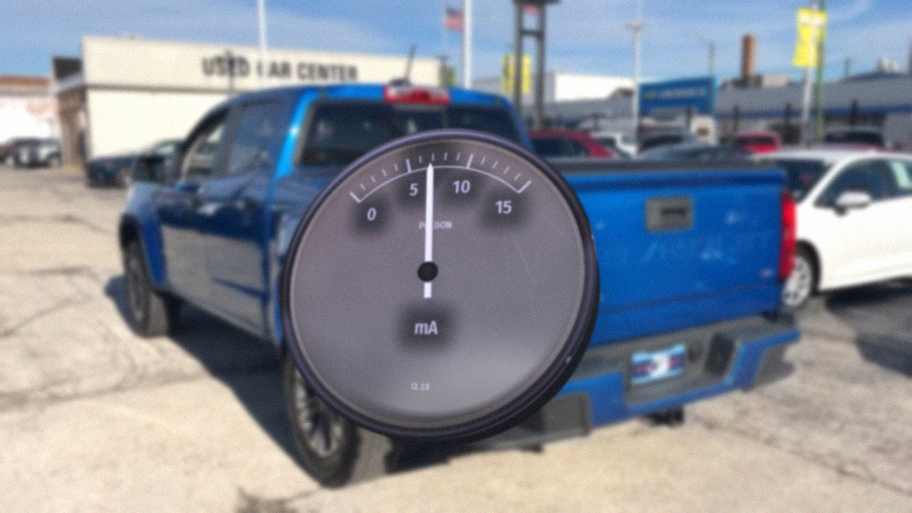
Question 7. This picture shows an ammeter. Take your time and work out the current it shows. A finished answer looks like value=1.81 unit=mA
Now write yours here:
value=7 unit=mA
